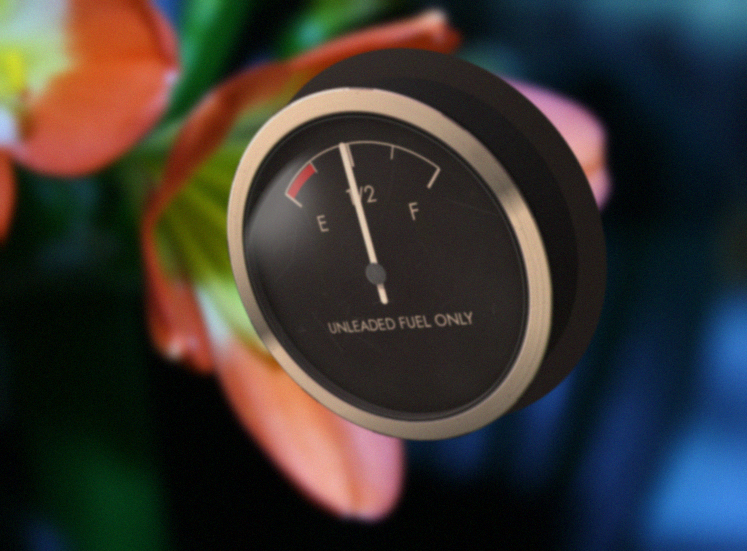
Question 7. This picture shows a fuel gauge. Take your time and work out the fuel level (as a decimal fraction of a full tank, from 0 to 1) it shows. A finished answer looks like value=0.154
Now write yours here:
value=0.5
